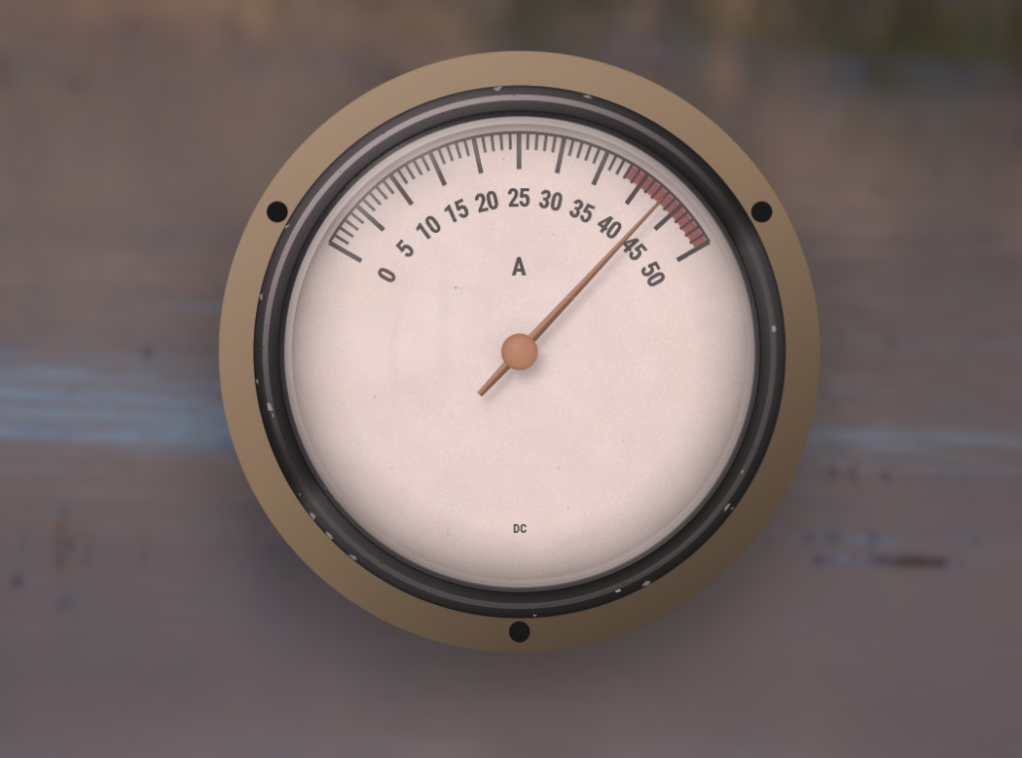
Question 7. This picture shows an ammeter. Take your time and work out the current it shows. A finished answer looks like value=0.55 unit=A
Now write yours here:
value=43 unit=A
